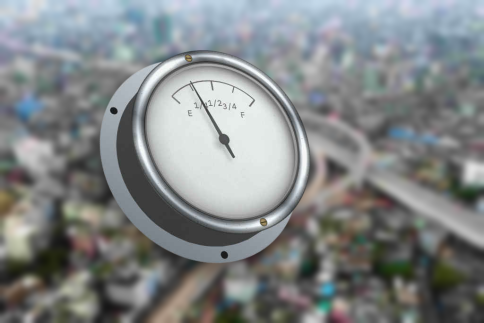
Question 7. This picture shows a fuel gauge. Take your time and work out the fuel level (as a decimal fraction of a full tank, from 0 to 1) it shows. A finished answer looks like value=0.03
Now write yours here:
value=0.25
